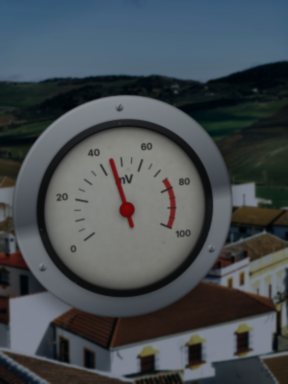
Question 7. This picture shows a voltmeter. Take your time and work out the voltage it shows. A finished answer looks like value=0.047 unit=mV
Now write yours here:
value=45 unit=mV
